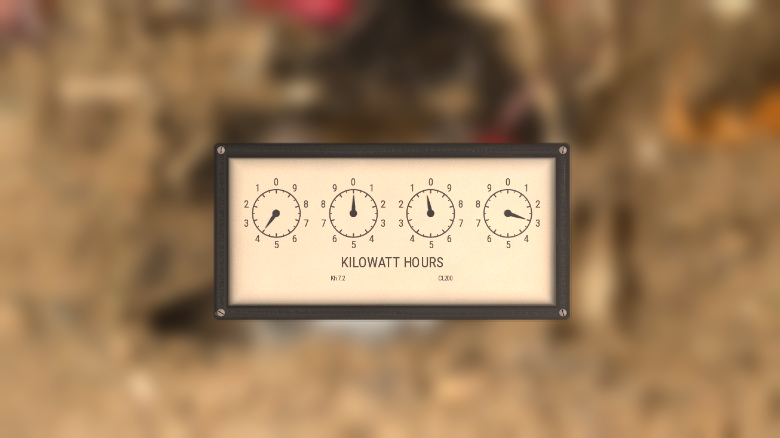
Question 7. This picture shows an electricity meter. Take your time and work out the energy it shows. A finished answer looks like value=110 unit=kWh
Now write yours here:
value=4003 unit=kWh
